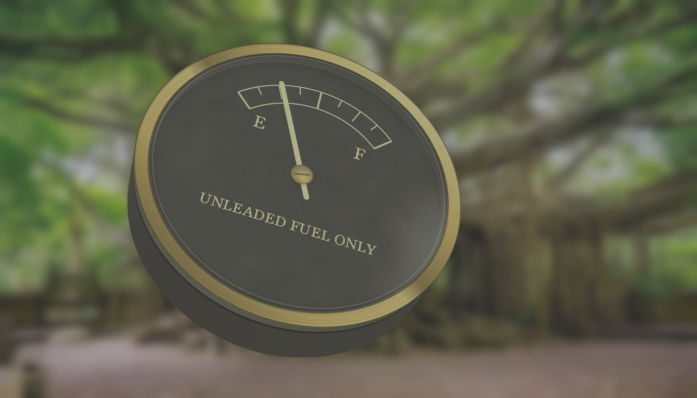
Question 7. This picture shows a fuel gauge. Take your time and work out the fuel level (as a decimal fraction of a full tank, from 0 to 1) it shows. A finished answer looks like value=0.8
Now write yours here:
value=0.25
